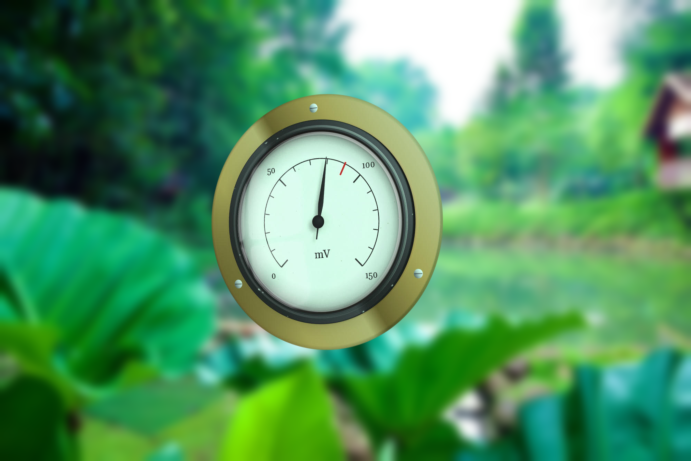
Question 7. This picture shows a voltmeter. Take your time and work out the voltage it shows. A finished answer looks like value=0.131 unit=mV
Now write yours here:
value=80 unit=mV
